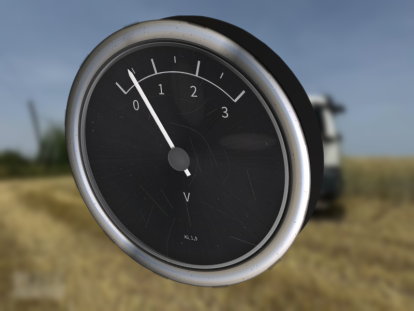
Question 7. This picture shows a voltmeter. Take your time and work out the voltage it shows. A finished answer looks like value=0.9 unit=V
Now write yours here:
value=0.5 unit=V
